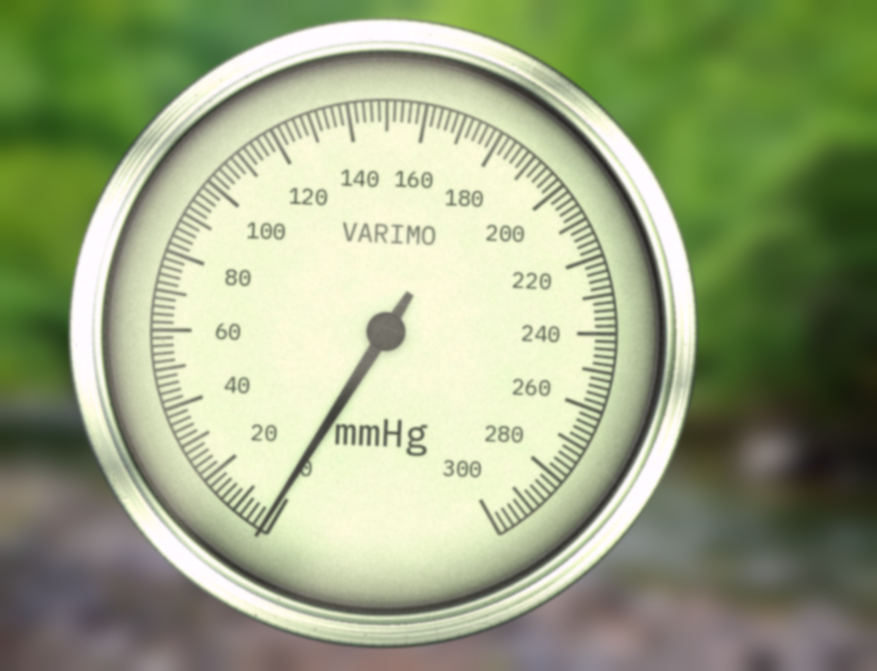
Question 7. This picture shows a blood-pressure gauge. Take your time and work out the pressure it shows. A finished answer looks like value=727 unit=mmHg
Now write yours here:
value=2 unit=mmHg
